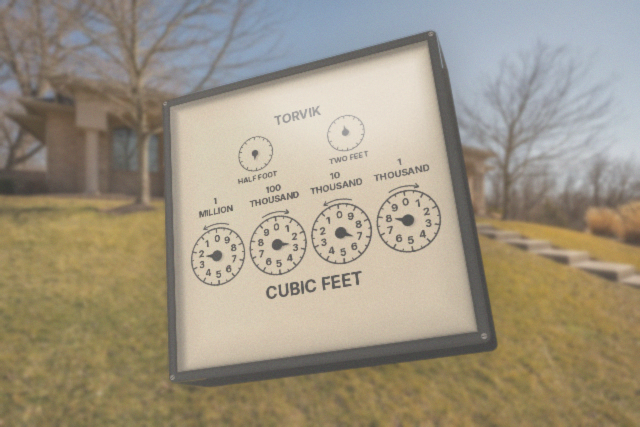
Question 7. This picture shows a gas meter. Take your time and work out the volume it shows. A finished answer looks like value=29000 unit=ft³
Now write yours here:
value=226800 unit=ft³
